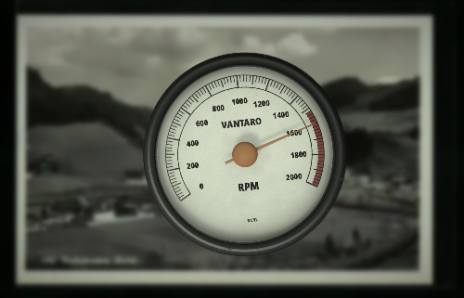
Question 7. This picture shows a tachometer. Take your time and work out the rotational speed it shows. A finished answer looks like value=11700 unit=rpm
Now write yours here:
value=1600 unit=rpm
